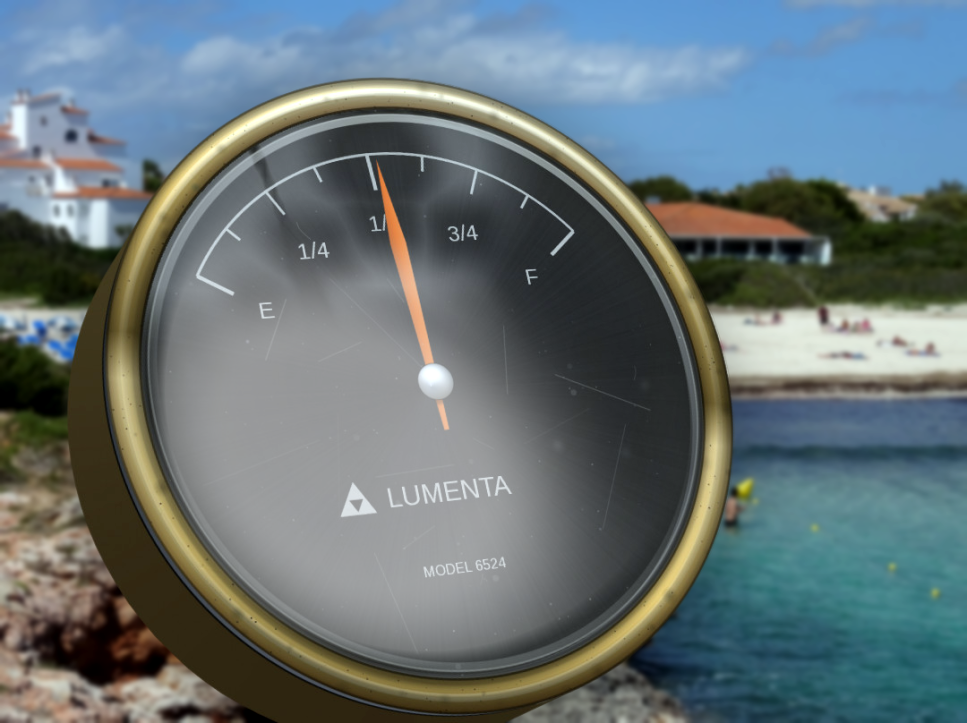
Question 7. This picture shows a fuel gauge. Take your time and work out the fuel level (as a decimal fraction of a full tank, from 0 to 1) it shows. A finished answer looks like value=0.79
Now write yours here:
value=0.5
